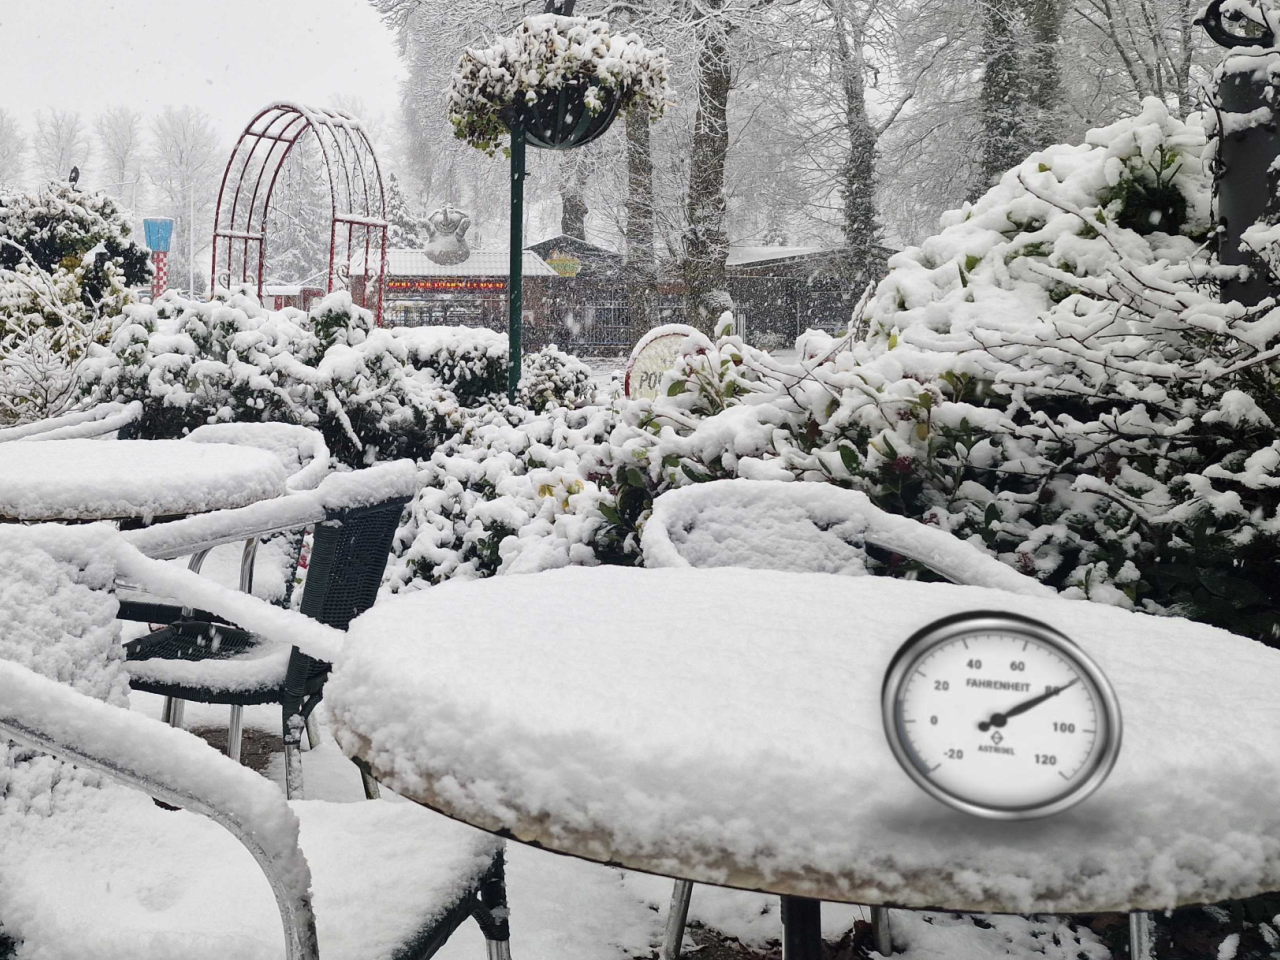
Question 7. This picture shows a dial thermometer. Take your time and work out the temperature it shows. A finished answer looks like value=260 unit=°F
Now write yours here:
value=80 unit=°F
